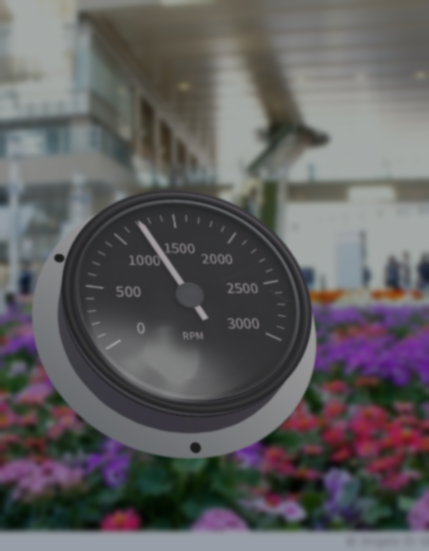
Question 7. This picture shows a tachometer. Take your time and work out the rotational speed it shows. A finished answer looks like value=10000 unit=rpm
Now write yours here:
value=1200 unit=rpm
